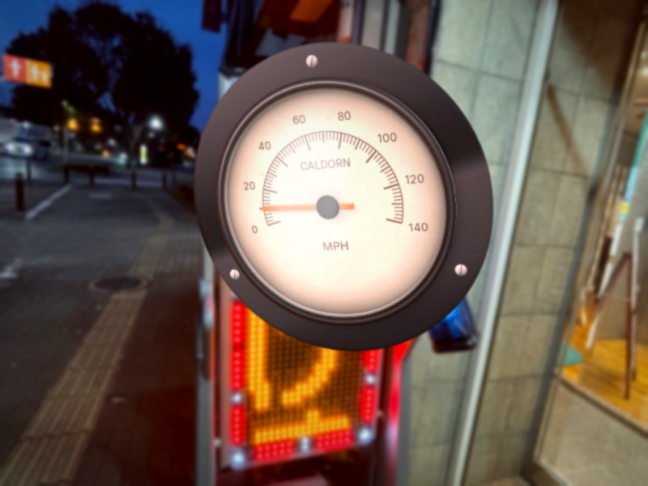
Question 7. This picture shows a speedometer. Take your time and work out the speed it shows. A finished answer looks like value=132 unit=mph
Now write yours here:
value=10 unit=mph
